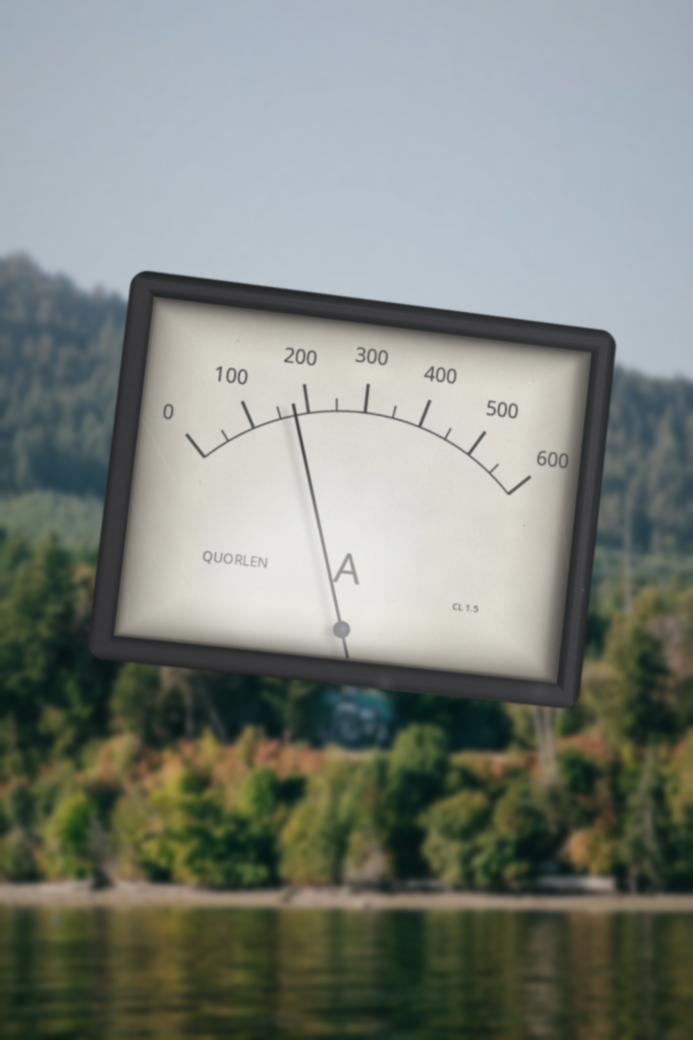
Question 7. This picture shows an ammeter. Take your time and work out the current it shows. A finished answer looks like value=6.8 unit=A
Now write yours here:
value=175 unit=A
